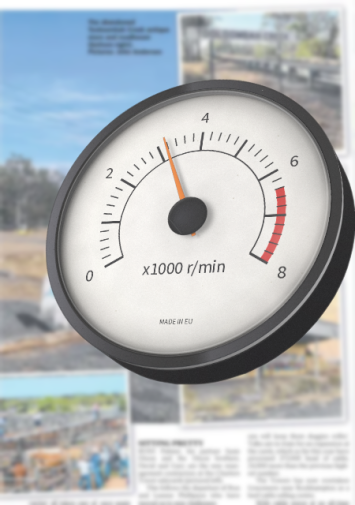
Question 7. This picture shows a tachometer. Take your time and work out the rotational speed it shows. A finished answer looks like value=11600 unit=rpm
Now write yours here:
value=3200 unit=rpm
